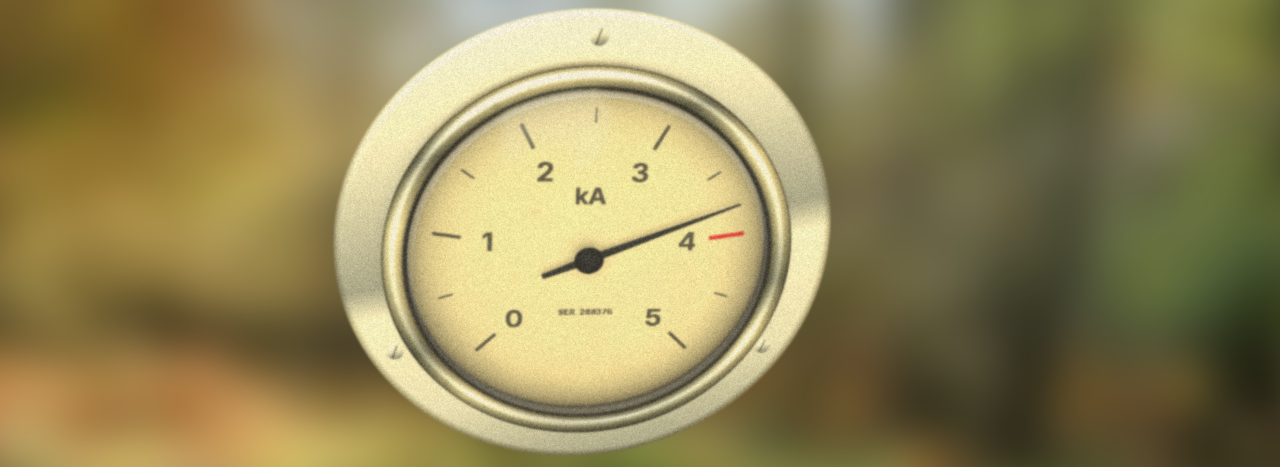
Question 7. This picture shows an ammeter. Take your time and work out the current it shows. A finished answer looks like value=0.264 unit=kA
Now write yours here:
value=3.75 unit=kA
